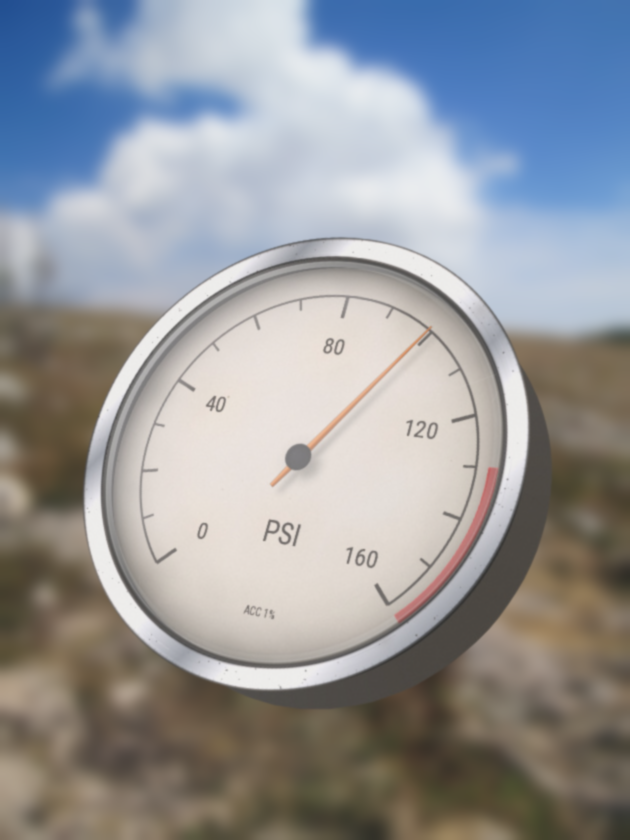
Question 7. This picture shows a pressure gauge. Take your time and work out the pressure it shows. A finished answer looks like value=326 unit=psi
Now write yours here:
value=100 unit=psi
